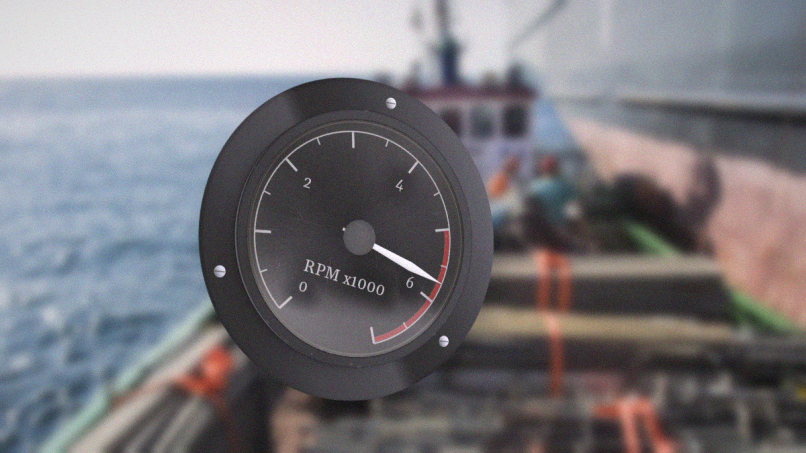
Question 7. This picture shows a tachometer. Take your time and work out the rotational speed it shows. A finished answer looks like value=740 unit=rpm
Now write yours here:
value=5750 unit=rpm
